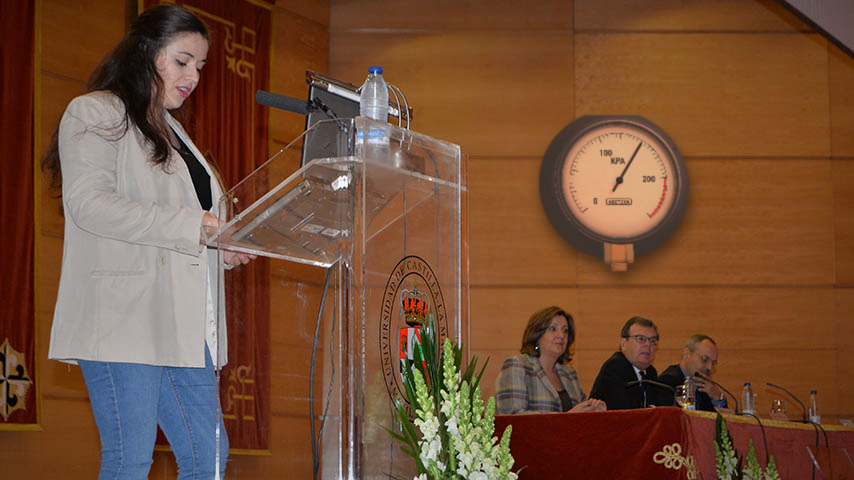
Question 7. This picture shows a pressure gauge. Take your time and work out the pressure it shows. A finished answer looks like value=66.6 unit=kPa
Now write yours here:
value=150 unit=kPa
